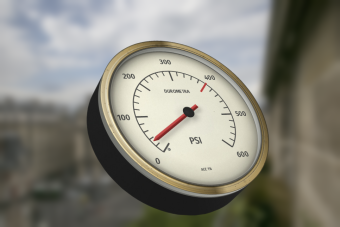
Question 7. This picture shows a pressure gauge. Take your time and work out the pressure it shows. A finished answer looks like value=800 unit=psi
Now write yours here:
value=30 unit=psi
